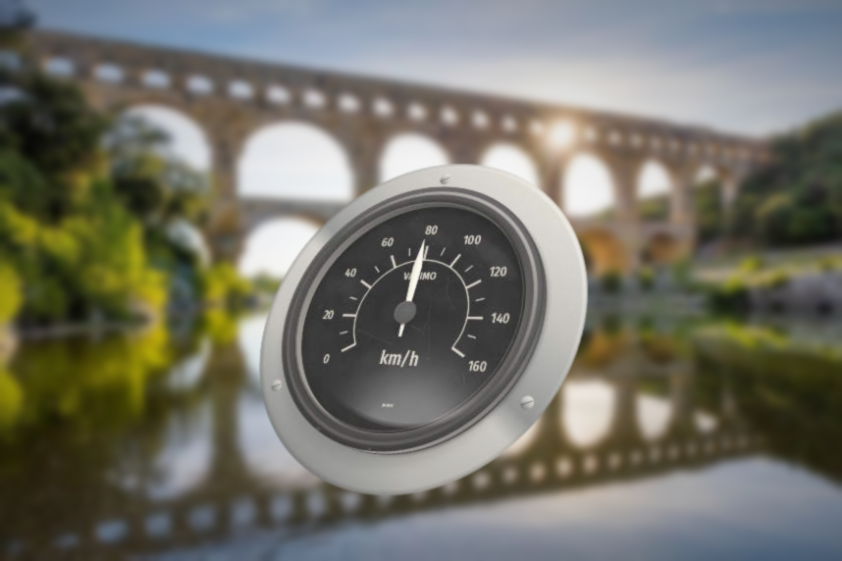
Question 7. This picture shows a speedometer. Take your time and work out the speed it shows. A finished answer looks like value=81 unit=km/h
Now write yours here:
value=80 unit=km/h
